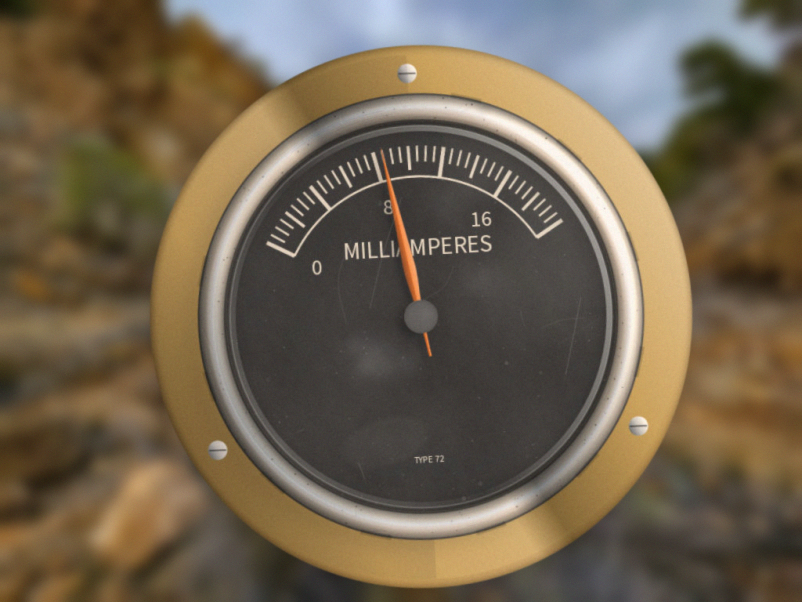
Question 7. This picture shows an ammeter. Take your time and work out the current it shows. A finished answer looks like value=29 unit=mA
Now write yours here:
value=8.5 unit=mA
